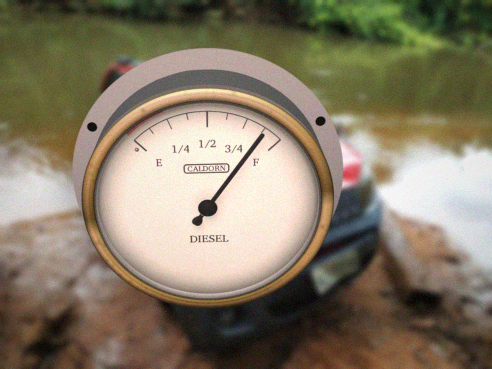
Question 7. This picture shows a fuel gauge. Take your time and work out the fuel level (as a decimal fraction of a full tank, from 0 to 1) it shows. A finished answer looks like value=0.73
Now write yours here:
value=0.875
